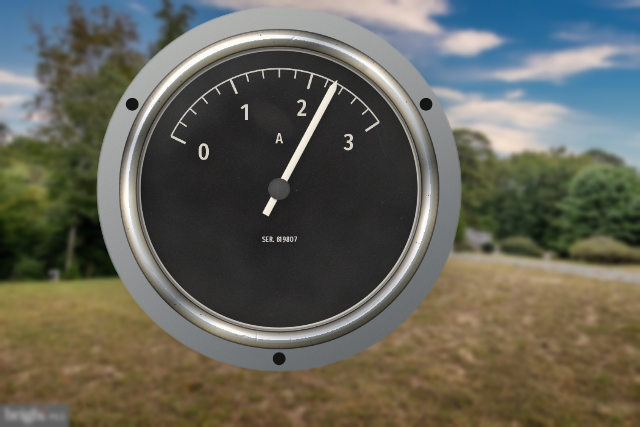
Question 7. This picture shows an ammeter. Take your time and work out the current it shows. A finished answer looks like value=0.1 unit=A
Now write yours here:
value=2.3 unit=A
